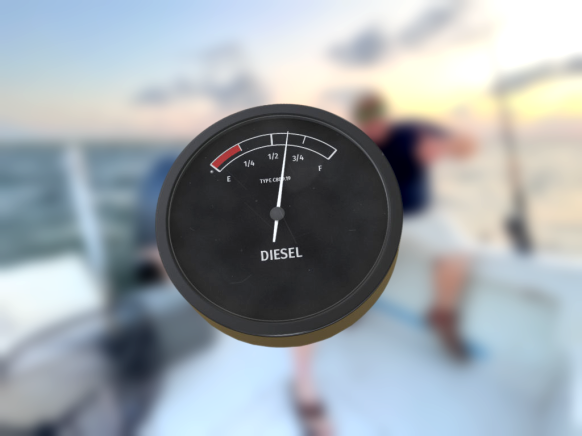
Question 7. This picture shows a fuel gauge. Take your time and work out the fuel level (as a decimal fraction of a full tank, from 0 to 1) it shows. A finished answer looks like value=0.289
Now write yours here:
value=0.625
